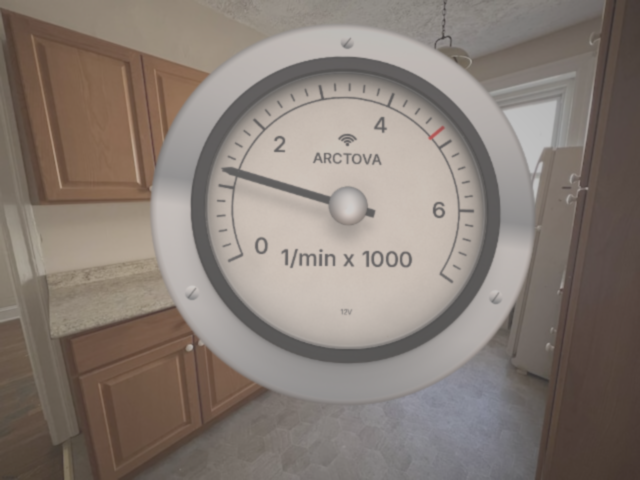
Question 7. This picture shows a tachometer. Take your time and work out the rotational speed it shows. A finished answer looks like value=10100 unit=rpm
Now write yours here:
value=1200 unit=rpm
